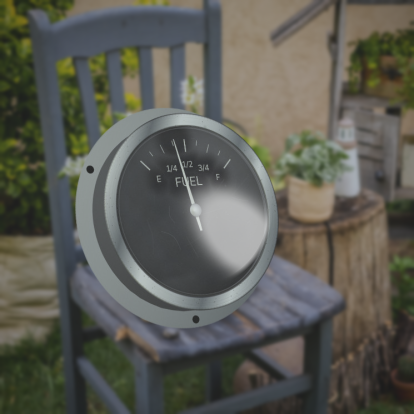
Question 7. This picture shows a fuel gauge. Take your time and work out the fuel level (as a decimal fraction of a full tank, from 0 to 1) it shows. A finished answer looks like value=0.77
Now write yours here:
value=0.375
